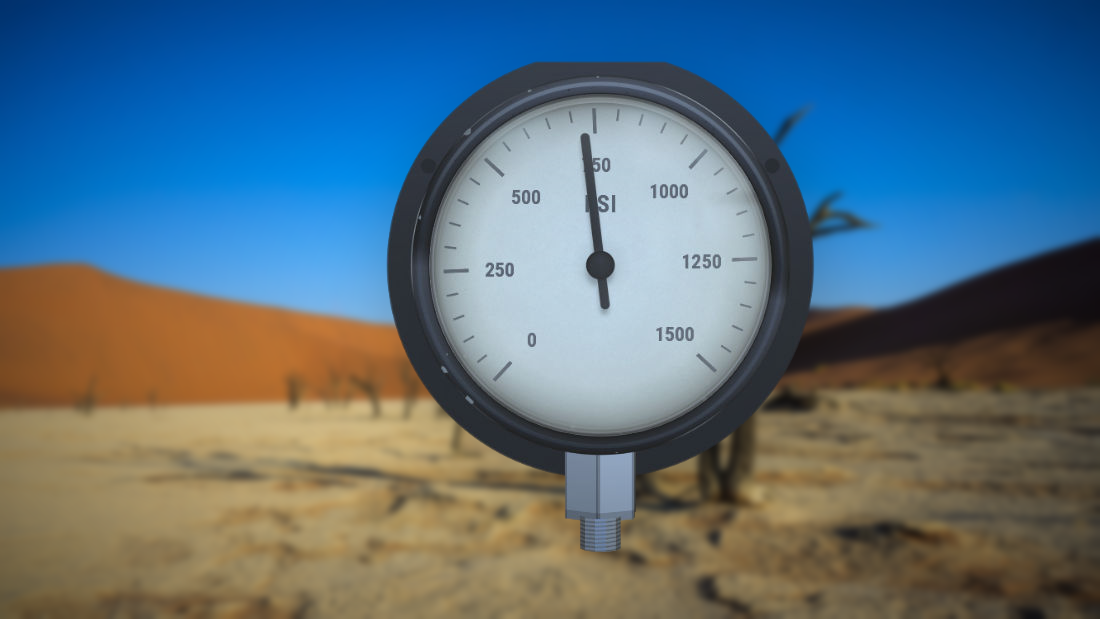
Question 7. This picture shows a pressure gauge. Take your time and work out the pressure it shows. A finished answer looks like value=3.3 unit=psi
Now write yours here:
value=725 unit=psi
